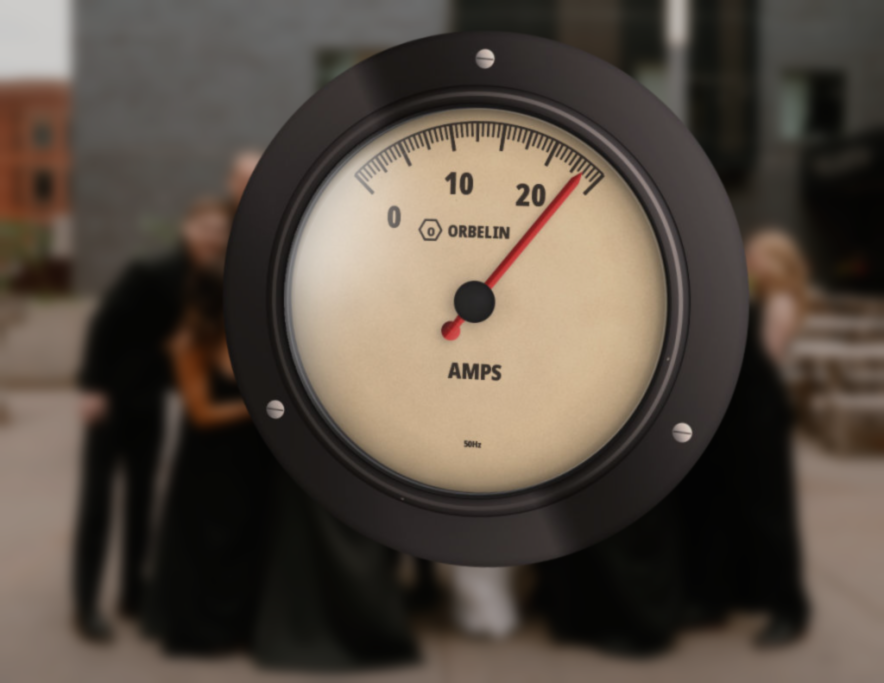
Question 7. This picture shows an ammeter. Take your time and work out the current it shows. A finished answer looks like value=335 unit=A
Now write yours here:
value=23.5 unit=A
